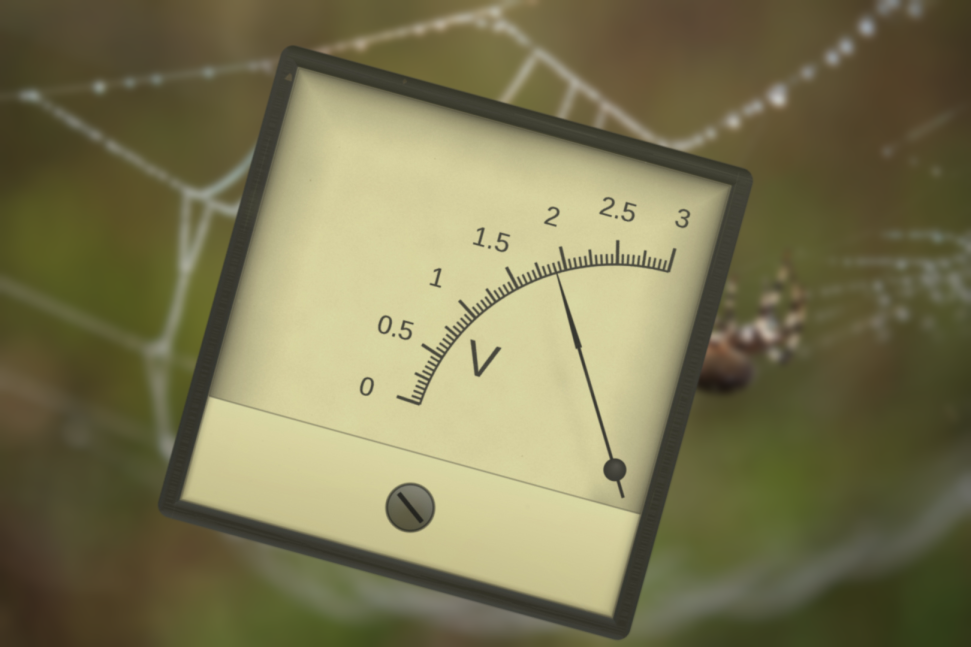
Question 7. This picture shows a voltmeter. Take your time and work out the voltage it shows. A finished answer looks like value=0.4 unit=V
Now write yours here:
value=1.9 unit=V
